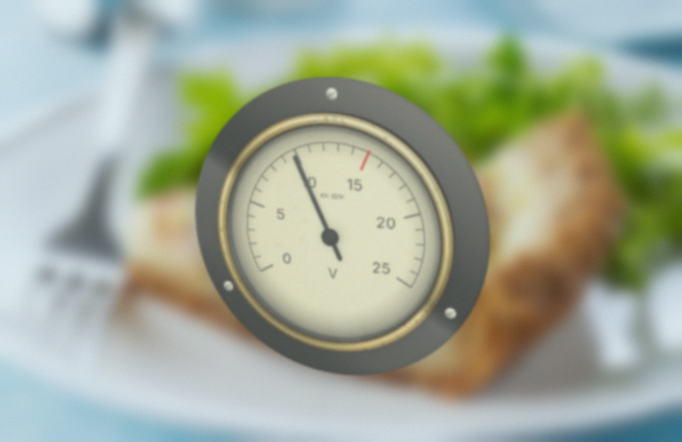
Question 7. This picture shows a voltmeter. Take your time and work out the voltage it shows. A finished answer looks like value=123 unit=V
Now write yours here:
value=10 unit=V
